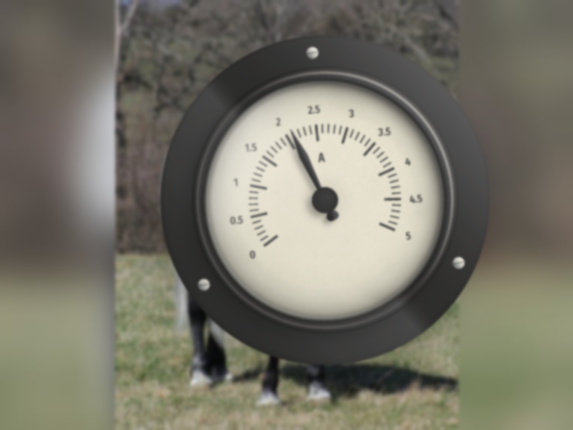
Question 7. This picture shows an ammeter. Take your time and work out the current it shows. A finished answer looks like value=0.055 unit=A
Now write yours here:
value=2.1 unit=A
